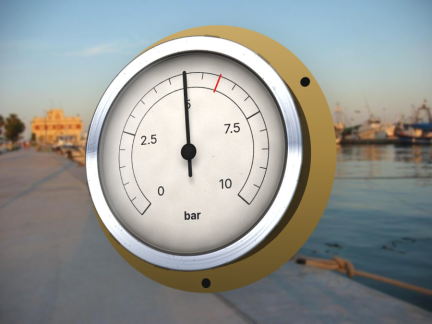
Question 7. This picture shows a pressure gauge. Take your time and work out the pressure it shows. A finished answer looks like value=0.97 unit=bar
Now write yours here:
value=5 unit=bar
